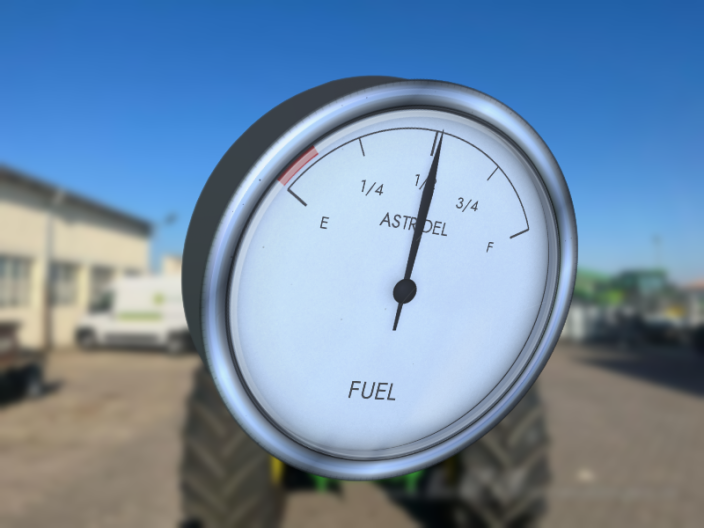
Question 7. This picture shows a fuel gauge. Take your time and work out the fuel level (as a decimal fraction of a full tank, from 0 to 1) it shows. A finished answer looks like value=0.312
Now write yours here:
value=0.5
